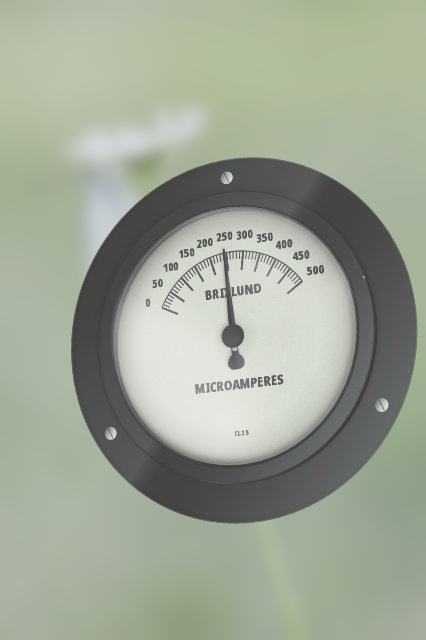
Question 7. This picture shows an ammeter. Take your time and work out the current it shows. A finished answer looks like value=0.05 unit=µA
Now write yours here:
value=250 unit=µA
